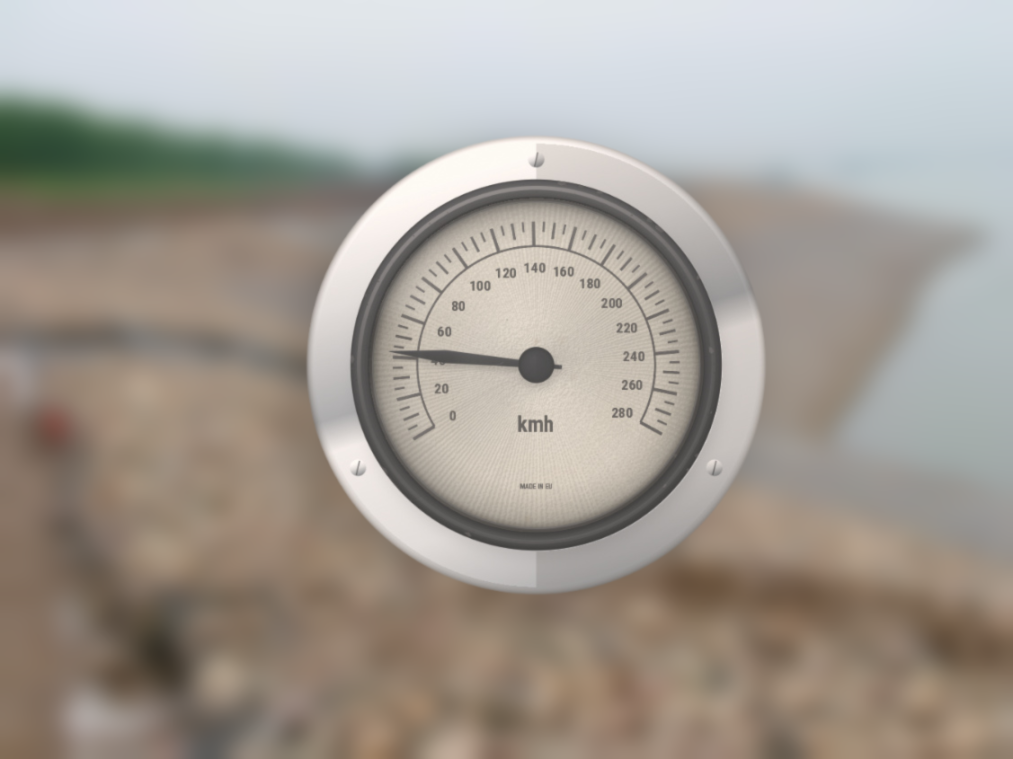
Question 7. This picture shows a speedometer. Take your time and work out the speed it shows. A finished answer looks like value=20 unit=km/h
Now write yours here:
value=42.5 unit=km/h
